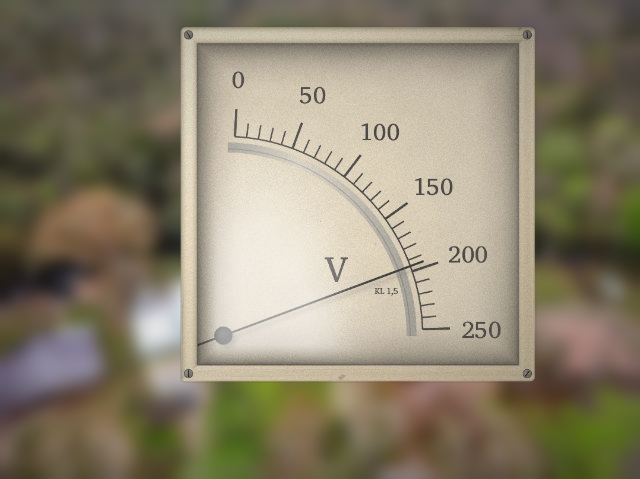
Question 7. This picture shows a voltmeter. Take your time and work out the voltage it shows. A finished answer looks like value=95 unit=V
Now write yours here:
value=195 unit=V
